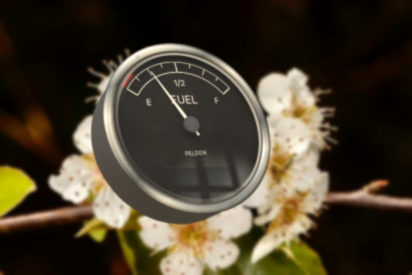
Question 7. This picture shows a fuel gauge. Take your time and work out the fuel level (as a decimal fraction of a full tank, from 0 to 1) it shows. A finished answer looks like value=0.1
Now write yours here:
value=0.25
